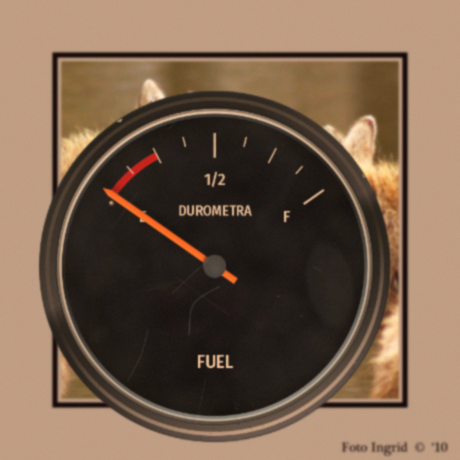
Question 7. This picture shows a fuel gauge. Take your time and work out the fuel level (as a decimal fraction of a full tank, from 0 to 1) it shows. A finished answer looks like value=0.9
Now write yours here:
value=0
